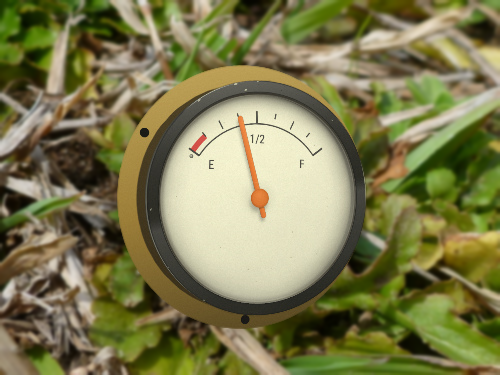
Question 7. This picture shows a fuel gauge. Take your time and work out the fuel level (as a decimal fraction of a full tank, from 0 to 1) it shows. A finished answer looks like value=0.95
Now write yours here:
value=0.375
